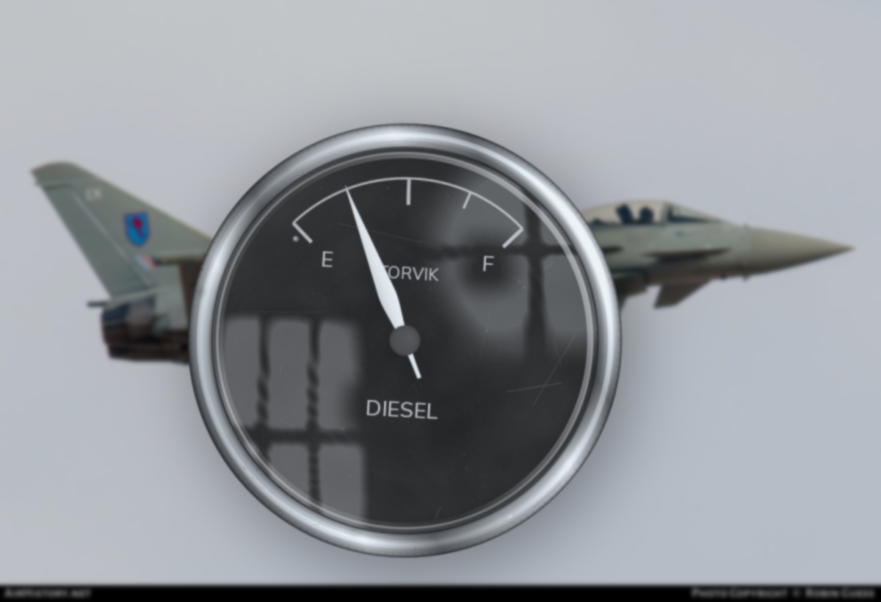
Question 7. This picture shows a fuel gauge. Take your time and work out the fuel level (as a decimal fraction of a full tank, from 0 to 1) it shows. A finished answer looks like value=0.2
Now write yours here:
value=0.25
